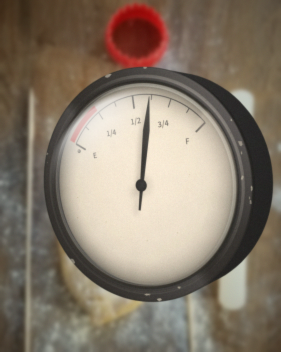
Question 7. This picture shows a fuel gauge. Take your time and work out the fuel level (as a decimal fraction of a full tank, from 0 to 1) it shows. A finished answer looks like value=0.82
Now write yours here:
value=0.625
